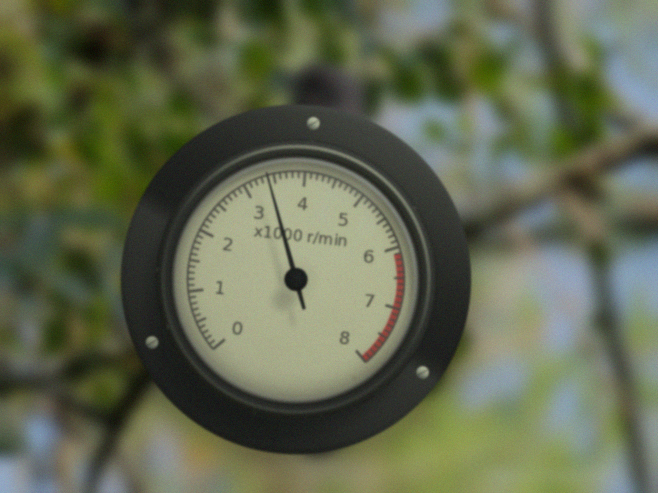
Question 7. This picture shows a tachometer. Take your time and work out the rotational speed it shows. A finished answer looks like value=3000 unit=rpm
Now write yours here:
value=3400 unit=rpm
